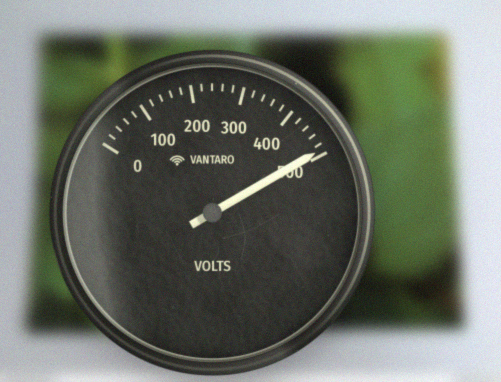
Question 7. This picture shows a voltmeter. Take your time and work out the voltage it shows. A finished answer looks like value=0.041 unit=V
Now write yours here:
value=490 unit=V
